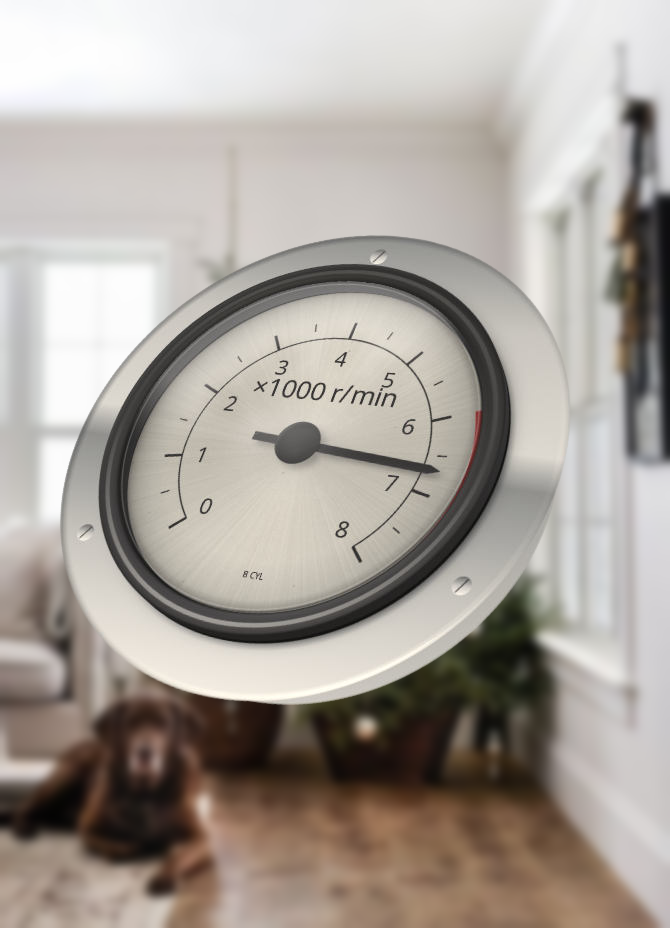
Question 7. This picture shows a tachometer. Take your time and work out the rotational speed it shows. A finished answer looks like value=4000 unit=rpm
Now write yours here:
value=6750 unit=rpm
